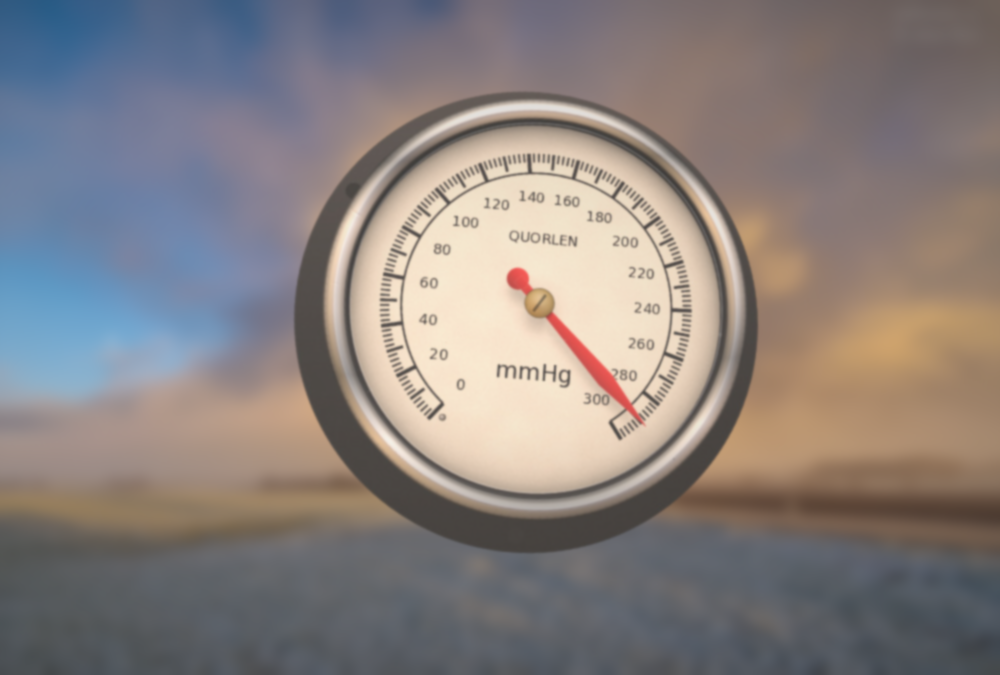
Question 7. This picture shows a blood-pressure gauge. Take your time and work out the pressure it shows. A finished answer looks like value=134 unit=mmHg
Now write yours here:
value=290 unit=mmHg
